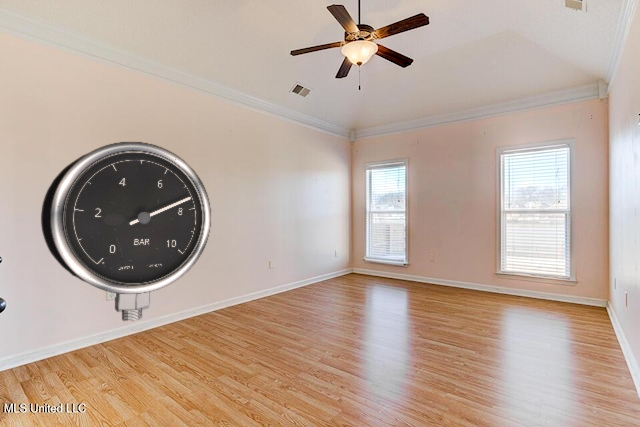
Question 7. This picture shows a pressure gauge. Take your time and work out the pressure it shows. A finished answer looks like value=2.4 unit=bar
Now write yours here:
value=7.5 unit=bar
